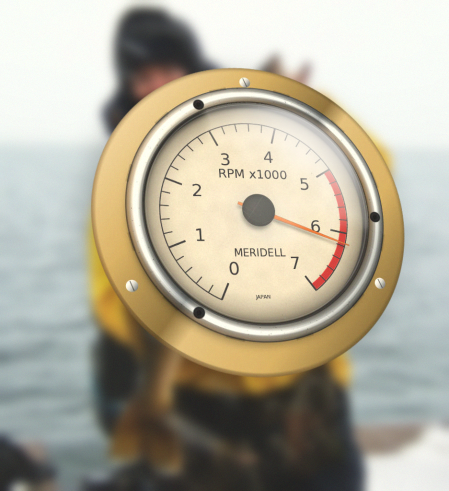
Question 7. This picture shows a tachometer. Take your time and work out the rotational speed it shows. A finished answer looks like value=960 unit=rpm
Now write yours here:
value=6200 unit=rpm
